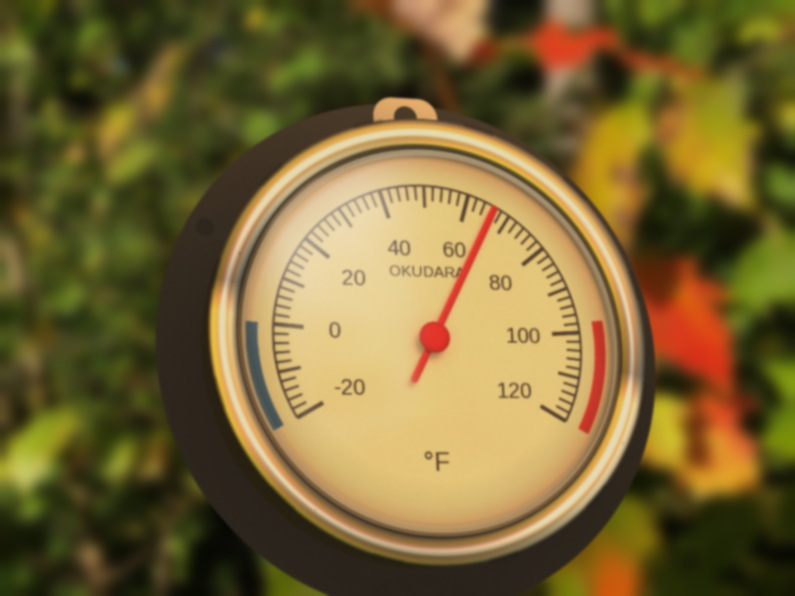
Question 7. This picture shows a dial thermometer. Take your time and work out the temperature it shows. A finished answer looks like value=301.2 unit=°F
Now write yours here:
value=66 unit=°F
